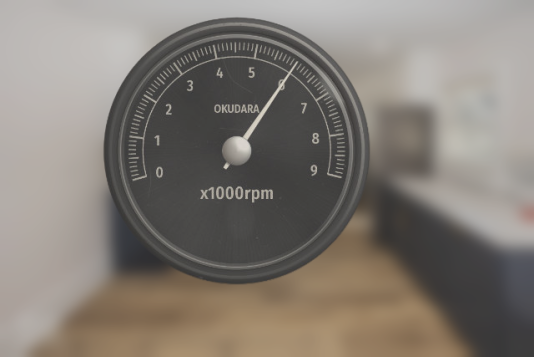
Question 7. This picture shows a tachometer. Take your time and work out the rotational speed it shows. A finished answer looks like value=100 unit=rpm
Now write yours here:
value=6000 unit=rpm
